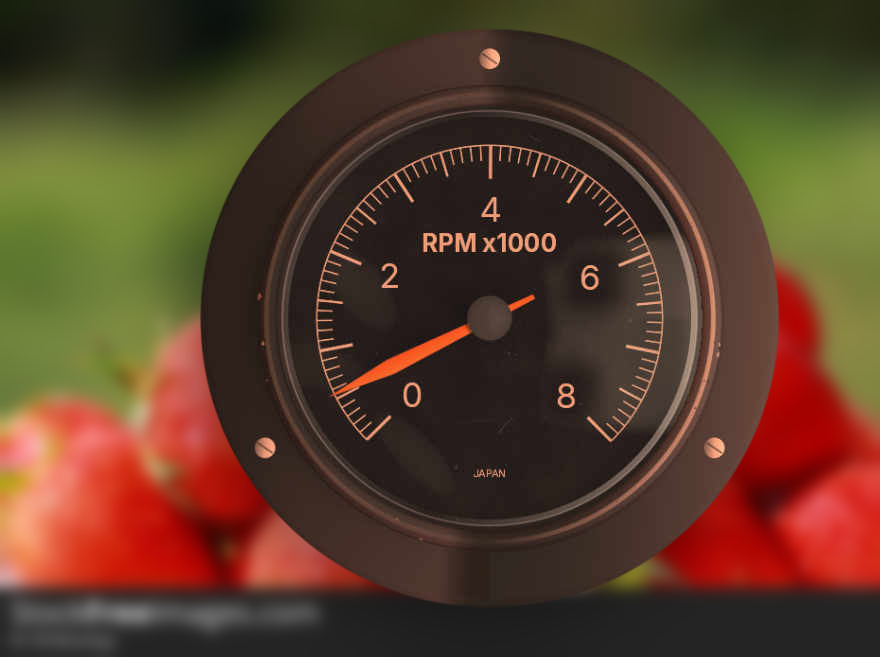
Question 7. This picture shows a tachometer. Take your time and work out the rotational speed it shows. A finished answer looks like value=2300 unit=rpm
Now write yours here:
value=550 unit=rpm
